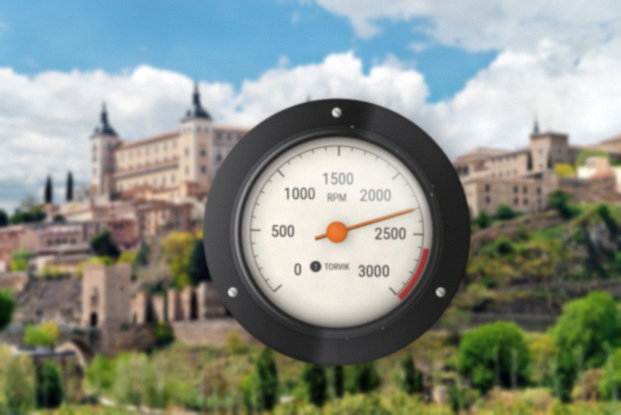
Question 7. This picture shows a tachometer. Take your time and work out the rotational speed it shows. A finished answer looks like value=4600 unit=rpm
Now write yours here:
value=2300 unit=rpm
